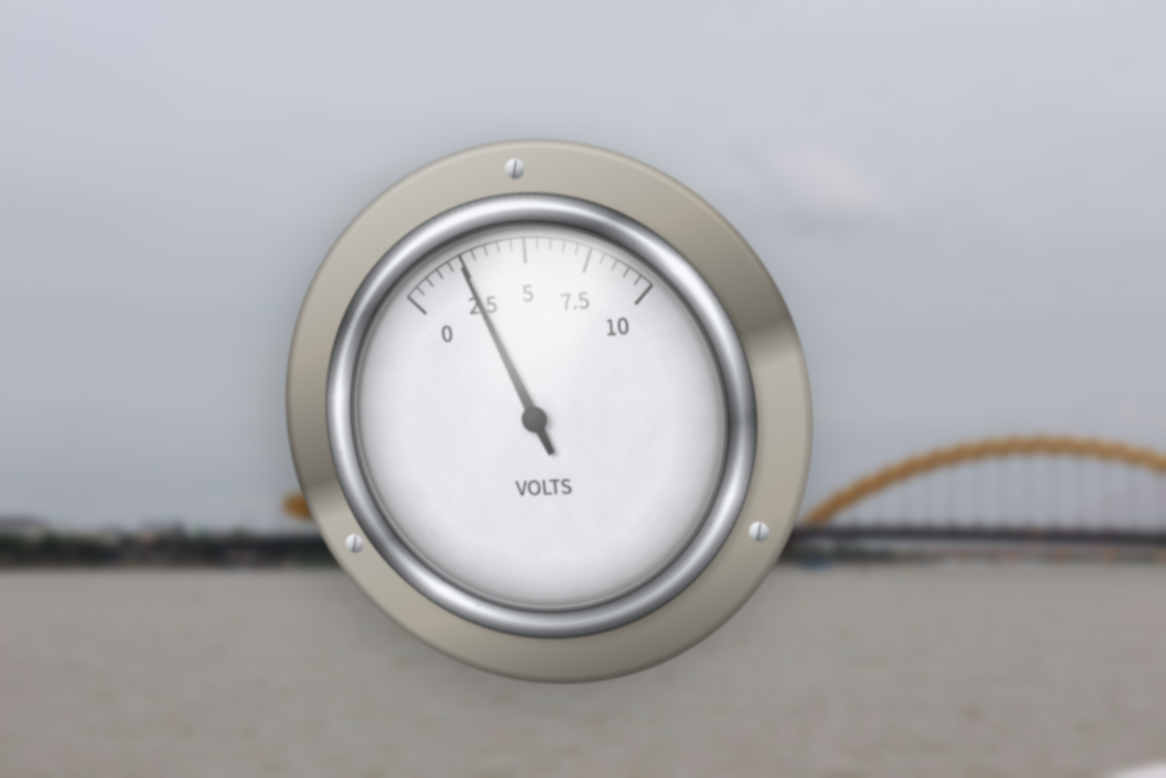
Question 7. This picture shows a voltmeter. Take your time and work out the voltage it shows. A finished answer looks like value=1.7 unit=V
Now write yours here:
value=2.5 unit=V
